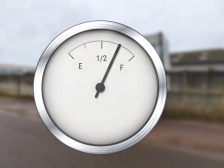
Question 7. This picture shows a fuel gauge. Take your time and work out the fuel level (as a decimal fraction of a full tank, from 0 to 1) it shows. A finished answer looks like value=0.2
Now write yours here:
value=0.75
